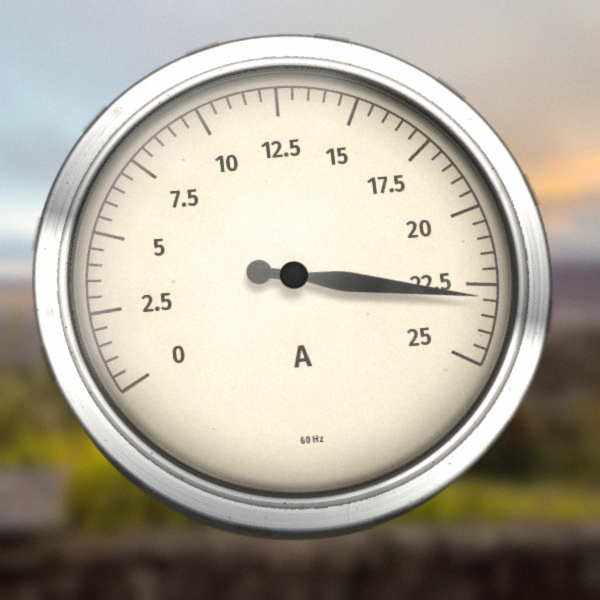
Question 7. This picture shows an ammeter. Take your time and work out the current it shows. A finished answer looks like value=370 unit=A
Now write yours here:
value=23 unit=A
